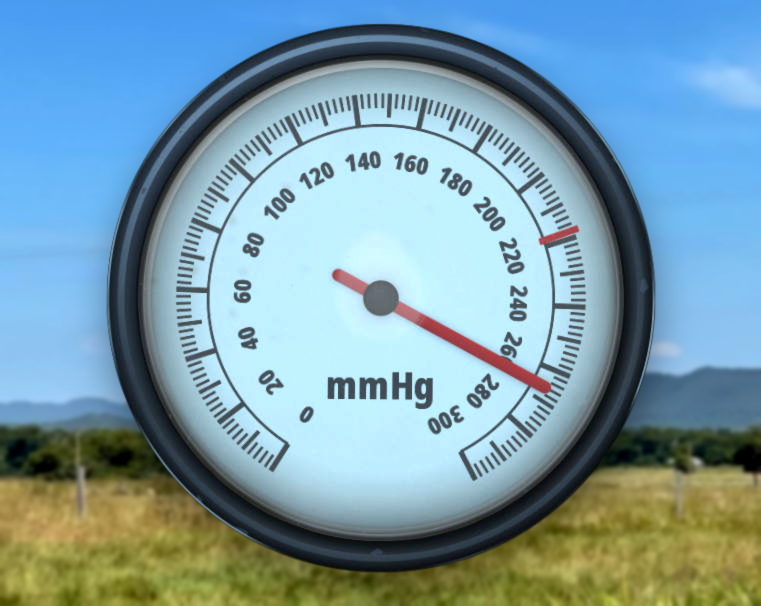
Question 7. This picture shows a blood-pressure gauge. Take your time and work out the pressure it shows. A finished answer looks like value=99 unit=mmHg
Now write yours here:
value=266 unit=mmHg
